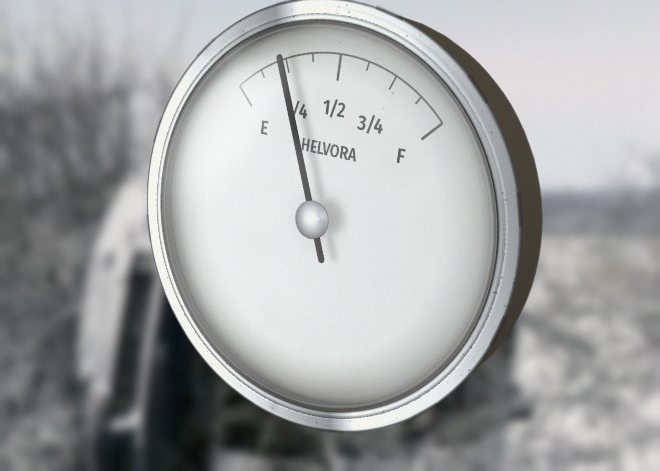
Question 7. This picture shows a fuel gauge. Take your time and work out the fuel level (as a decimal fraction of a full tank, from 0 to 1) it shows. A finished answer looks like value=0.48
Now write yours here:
value=0.25
